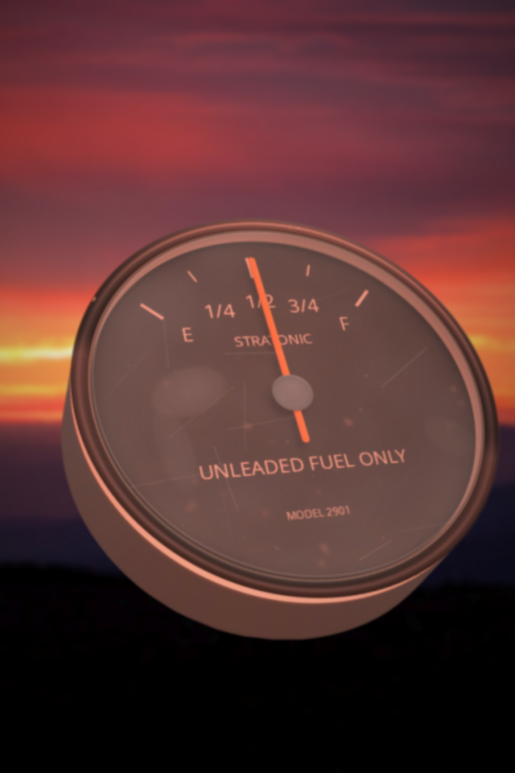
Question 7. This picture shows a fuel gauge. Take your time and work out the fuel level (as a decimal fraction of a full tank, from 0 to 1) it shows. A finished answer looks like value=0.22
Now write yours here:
value=0.5
